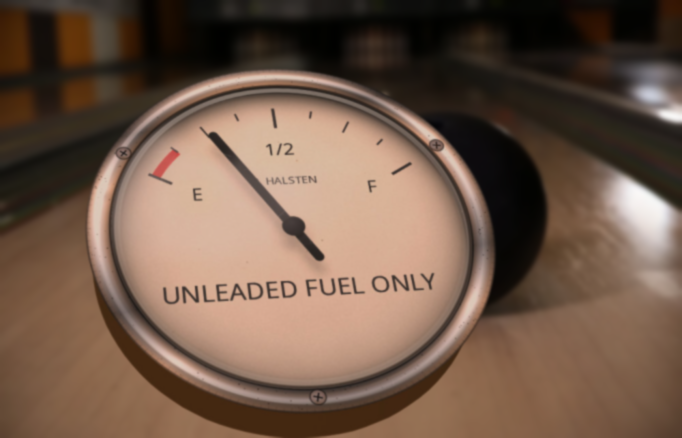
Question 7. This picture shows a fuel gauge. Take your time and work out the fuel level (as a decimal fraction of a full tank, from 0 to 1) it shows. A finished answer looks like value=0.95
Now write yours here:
value=0.25
